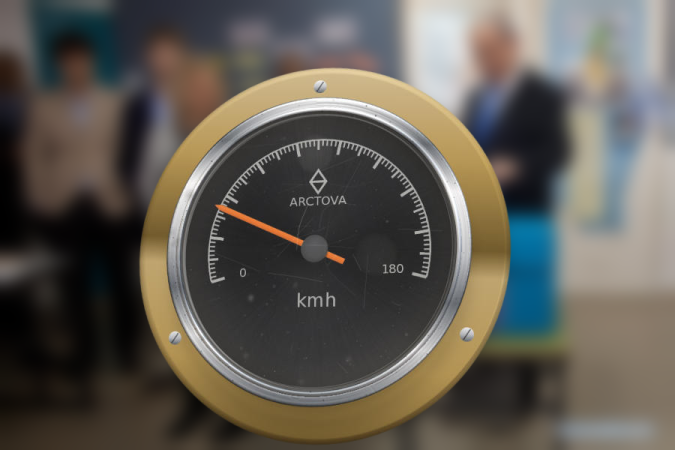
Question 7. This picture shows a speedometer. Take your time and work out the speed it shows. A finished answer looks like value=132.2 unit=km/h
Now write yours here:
value=34 unit=km/h
